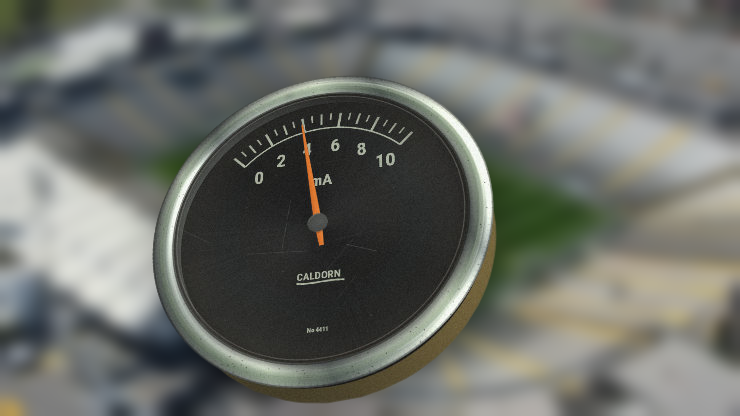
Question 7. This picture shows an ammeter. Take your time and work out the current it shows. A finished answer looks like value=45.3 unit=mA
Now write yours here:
value=4 unit=mA
